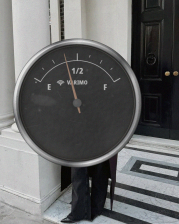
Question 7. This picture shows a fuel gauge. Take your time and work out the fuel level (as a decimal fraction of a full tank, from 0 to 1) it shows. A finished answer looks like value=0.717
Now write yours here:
value=0.375
